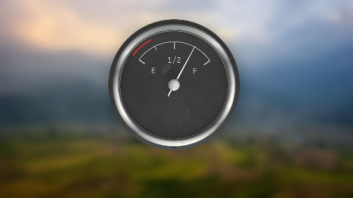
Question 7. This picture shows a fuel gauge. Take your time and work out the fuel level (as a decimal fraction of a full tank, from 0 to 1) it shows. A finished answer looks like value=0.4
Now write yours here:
value=0.75
